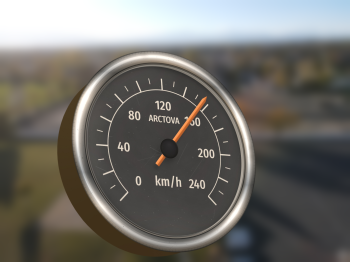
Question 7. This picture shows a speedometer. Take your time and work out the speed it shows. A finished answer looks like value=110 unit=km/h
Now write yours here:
value=155 unit=km/h
